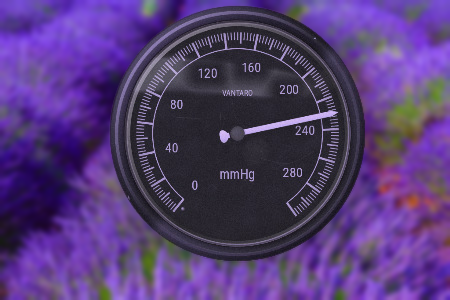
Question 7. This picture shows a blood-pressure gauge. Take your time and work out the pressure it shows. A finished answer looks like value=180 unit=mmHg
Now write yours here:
value=230 unit=mmHg
